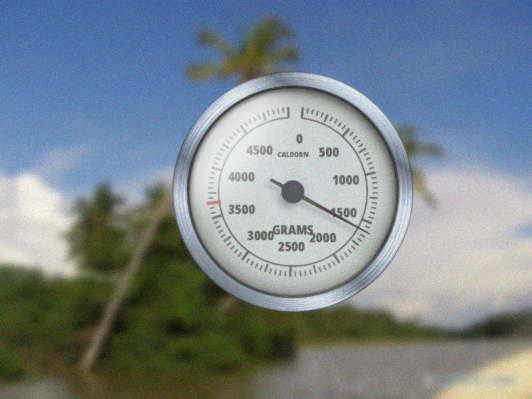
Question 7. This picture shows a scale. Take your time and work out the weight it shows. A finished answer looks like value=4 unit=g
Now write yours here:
value=1600 unit=g
